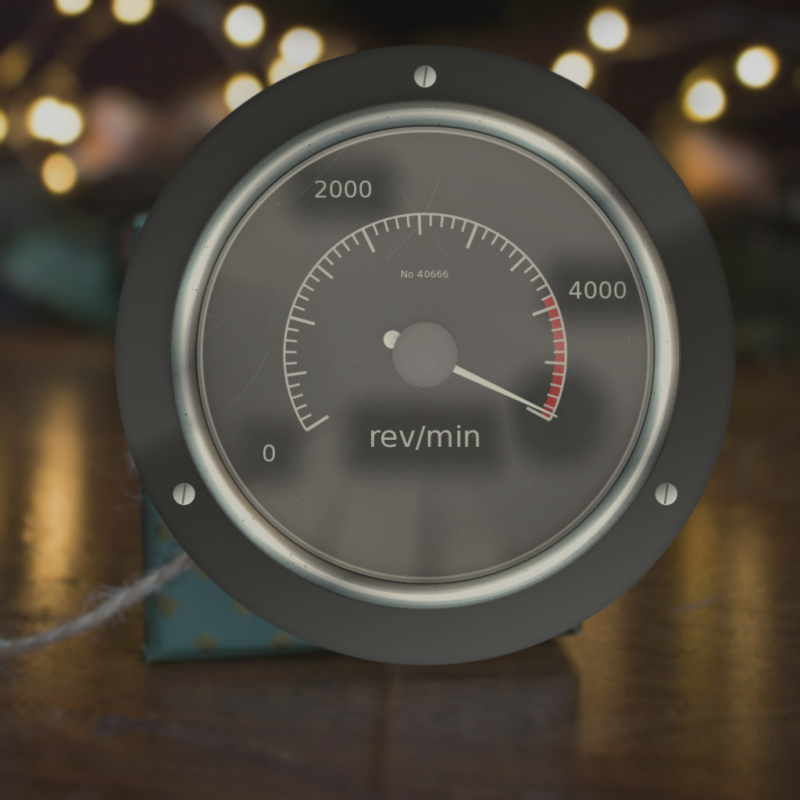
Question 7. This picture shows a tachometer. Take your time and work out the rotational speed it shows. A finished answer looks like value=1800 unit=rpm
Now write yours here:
value=4950 unit=rpm
